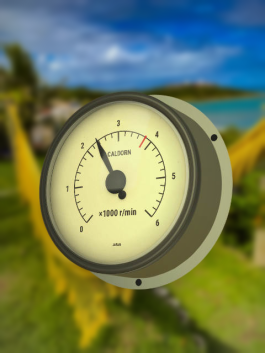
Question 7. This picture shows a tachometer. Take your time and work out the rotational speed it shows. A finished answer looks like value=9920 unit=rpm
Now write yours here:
value=2400 unit=rpm
